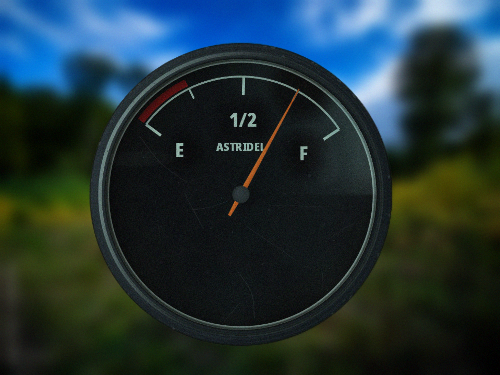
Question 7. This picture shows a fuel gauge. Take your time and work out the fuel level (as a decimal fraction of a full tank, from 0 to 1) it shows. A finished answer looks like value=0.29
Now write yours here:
value=0.75
